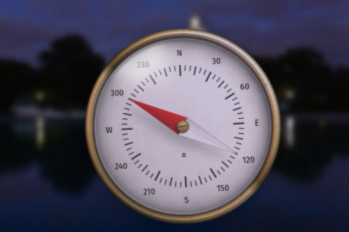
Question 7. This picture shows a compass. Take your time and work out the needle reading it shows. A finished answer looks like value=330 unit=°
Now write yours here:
value=300 unit=°
